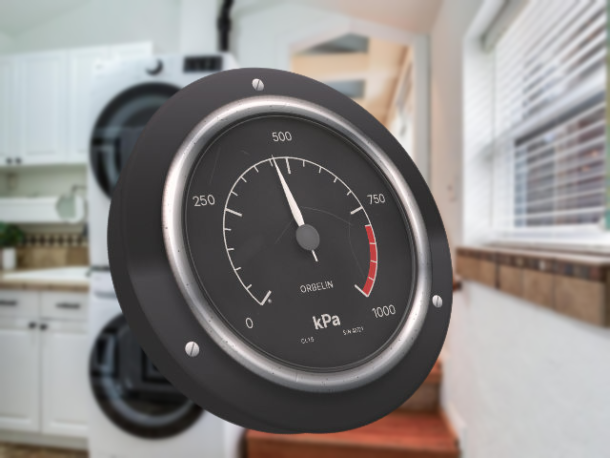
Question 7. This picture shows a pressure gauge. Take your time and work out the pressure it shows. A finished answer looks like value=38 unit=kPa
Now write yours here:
value=450 unit=kPa
